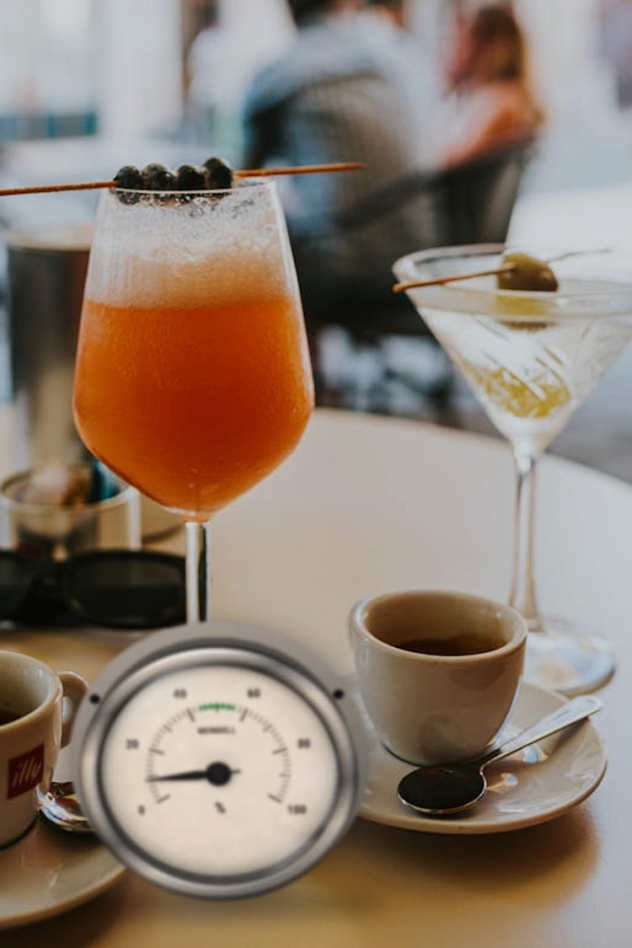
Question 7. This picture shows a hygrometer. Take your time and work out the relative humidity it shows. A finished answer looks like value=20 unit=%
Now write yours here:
value=10 unit=%
